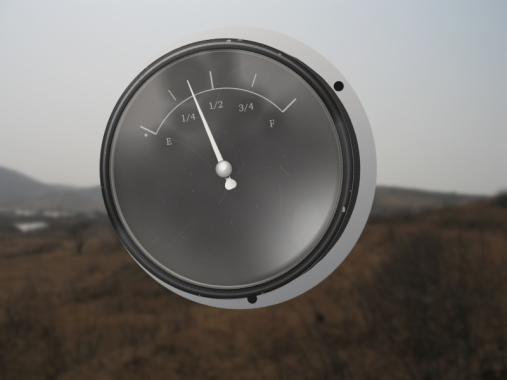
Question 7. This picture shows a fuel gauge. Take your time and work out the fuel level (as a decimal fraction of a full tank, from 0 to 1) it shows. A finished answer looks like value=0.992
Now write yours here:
value=0.375
